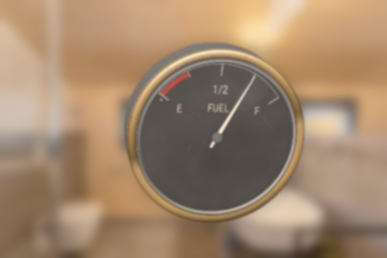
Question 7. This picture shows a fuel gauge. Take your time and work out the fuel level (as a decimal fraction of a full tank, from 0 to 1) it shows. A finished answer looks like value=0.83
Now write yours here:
value=0.75
